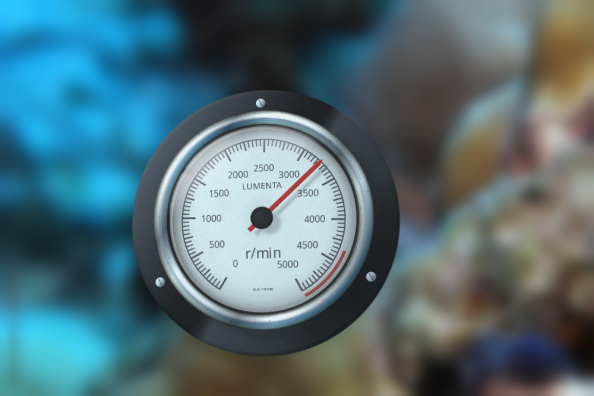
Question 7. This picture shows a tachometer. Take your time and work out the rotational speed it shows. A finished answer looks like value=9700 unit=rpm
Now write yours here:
value=3250 unit=rpm
